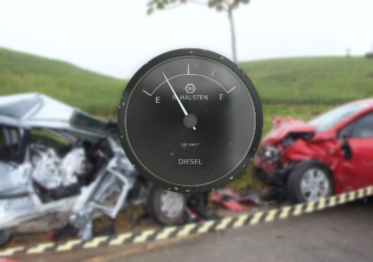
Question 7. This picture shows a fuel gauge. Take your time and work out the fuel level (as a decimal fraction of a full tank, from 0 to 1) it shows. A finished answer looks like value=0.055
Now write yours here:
value=0.25
